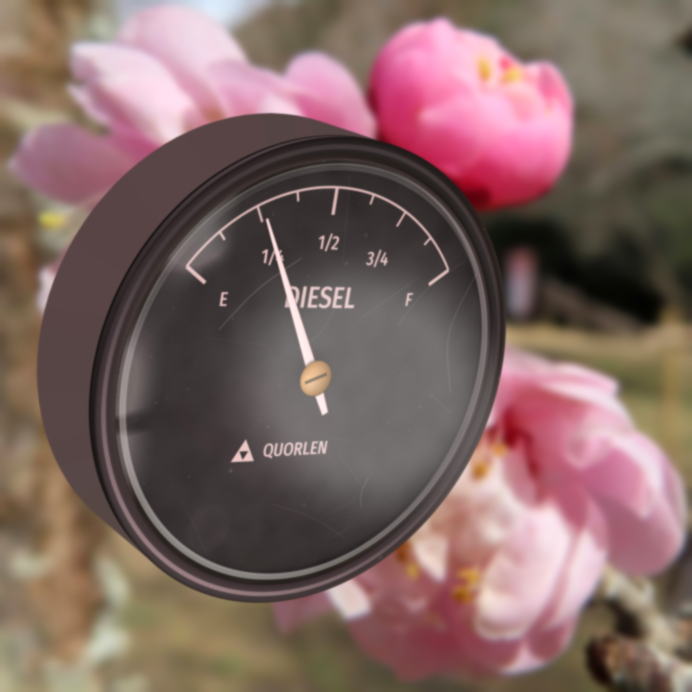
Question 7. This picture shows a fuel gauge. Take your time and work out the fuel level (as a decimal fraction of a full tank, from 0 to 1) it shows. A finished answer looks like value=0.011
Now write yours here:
value=0.25
